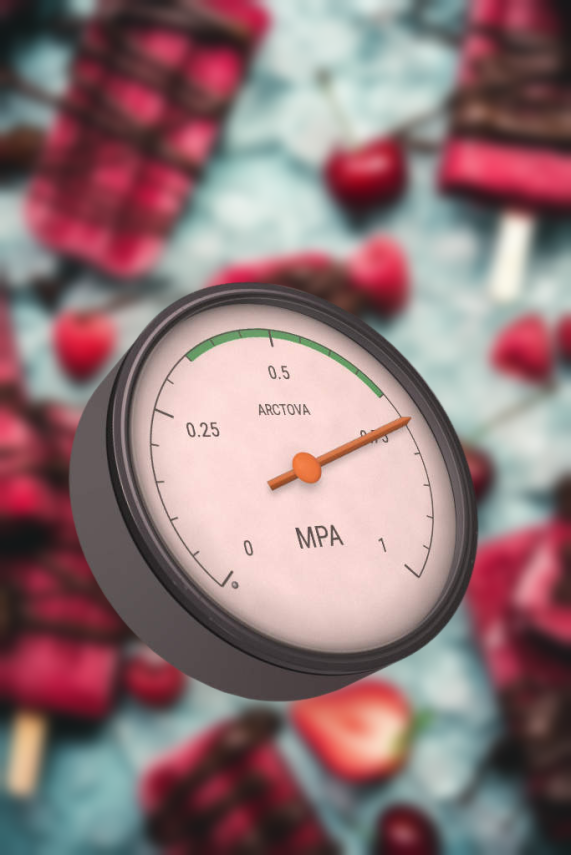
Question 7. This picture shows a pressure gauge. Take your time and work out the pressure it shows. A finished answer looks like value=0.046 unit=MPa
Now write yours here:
value=0.75 unit=MPa
